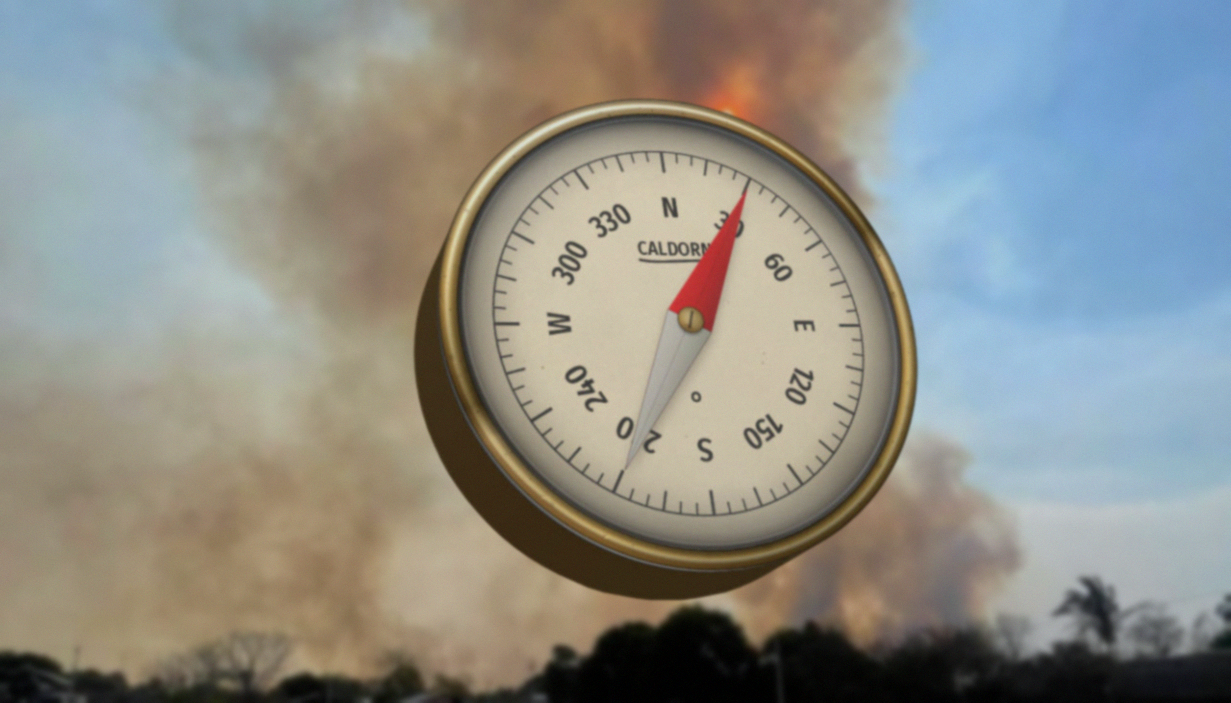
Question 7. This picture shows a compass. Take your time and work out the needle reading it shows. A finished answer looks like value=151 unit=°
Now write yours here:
value=30 unit=°
